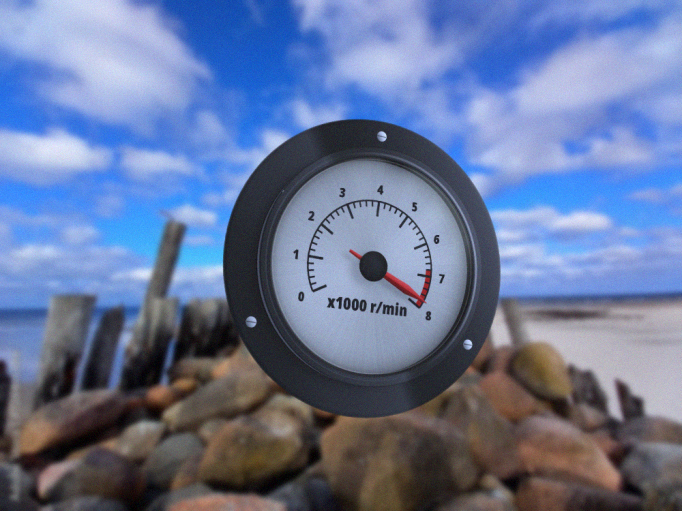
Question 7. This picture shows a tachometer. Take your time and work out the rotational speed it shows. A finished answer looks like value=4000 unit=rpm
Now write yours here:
value=7800 unit=rpm
